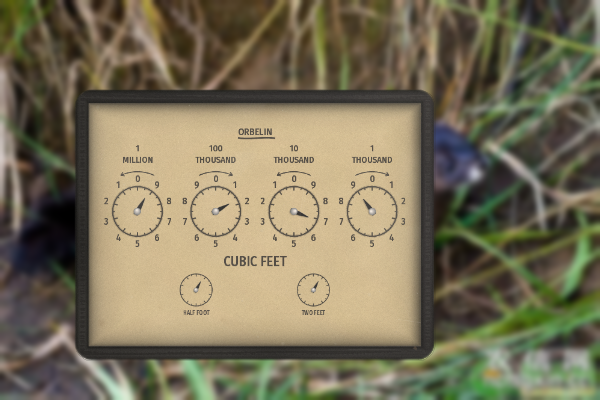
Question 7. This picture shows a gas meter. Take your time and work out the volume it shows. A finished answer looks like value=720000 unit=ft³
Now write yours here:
value=916900 unit=ft³
